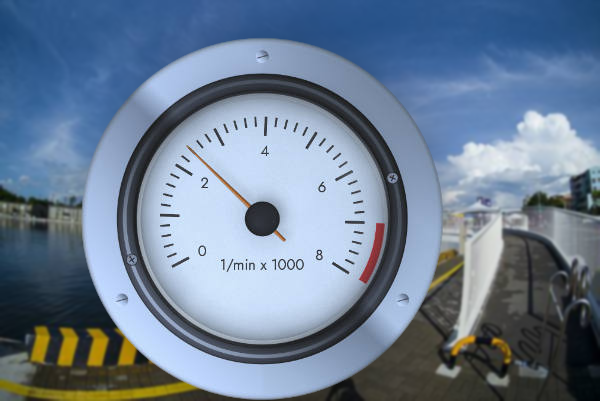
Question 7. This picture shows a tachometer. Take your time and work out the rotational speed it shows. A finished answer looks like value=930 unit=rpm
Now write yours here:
value=2400 unit=rpm
